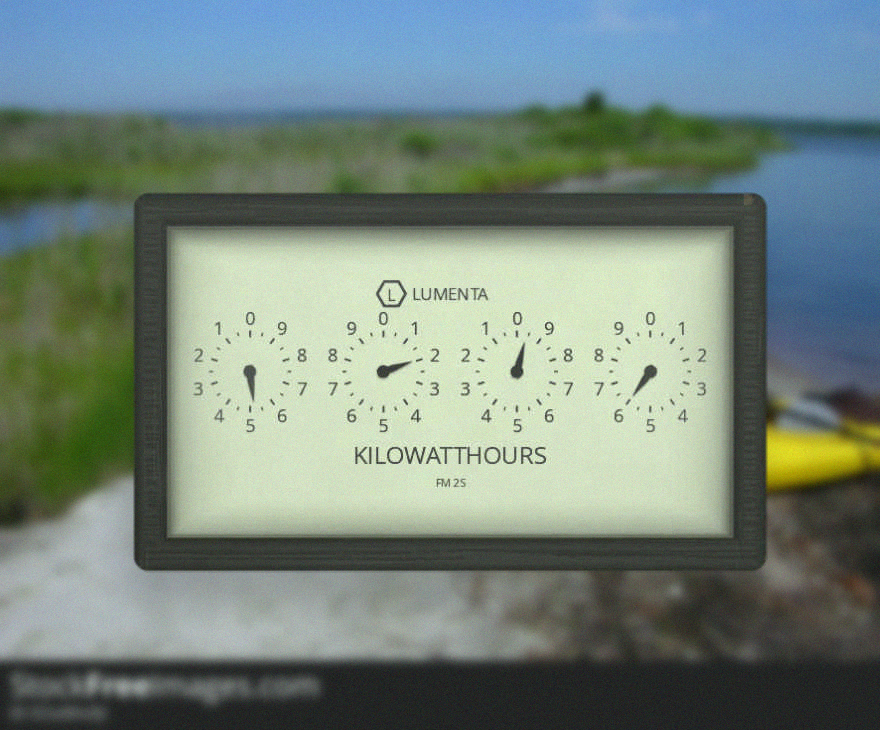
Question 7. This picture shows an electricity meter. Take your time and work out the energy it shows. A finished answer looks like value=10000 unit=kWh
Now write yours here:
value=5196 unit=kWh
